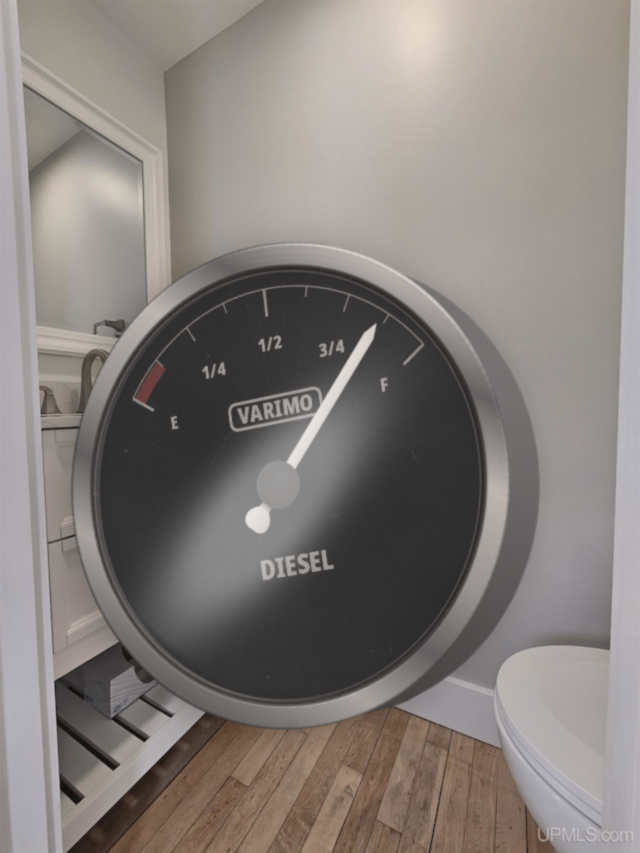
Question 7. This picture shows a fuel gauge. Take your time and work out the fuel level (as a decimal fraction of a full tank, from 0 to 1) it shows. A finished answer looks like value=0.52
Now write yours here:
value=0.875
